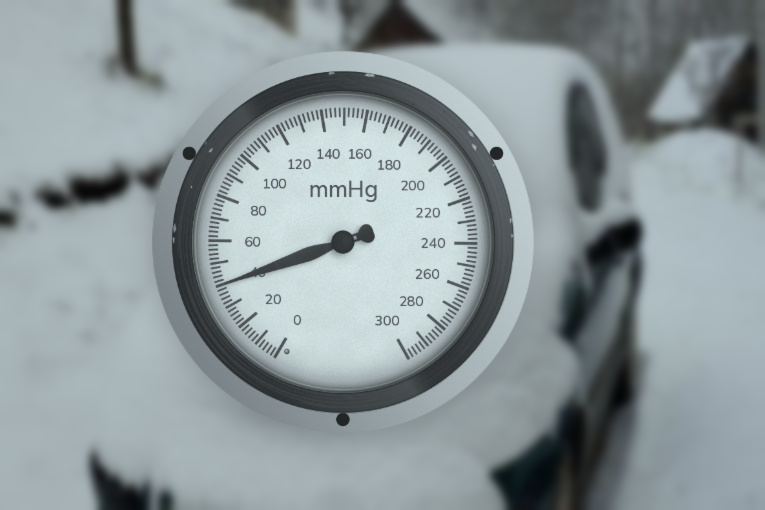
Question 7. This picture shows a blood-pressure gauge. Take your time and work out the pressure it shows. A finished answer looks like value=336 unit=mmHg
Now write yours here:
value=40 unit=mmHg
